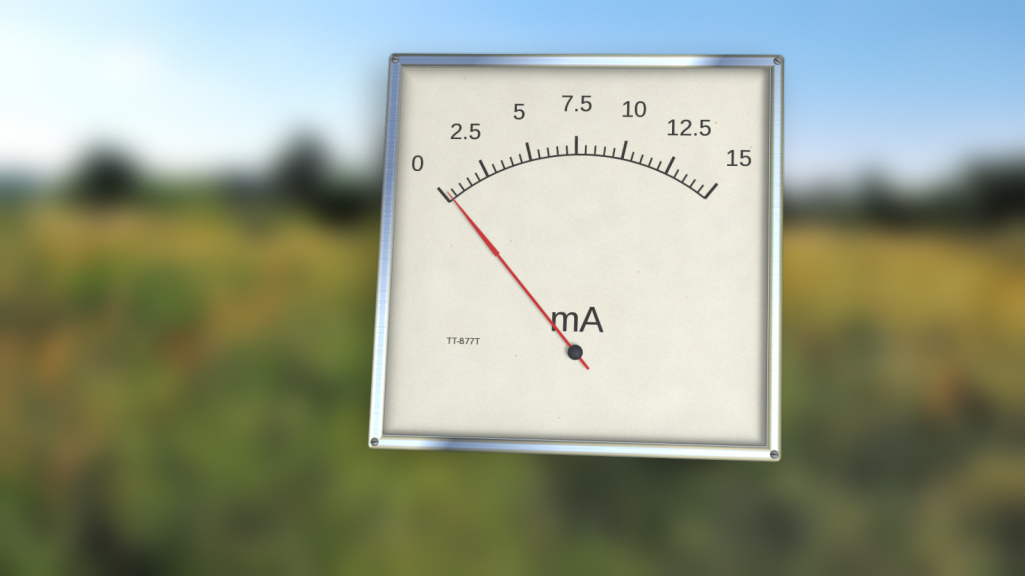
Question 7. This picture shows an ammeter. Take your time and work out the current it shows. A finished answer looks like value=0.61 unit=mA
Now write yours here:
value=0.25 unit=mA
